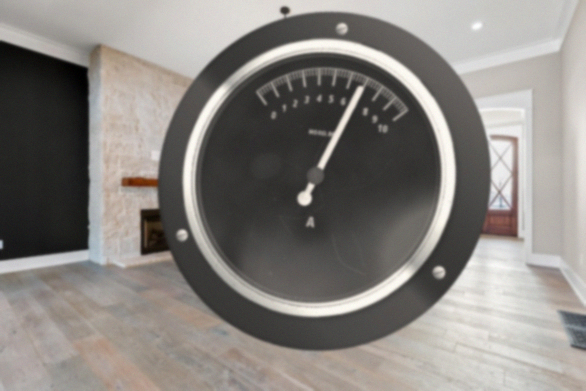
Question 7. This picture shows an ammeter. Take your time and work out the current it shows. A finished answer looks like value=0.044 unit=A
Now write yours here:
value=7 unit=A
